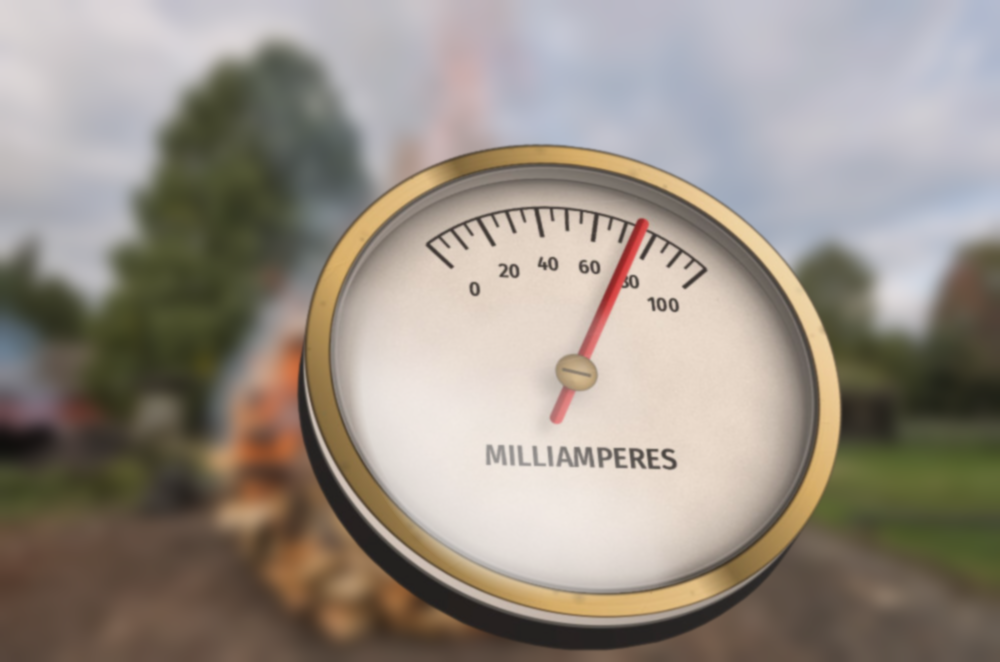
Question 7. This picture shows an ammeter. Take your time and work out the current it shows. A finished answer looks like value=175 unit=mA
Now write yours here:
value=75 unit=mA
